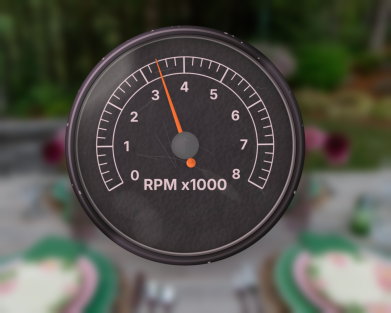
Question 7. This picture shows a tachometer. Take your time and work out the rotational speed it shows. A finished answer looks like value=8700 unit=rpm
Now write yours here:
value=3400 unit=rpm
